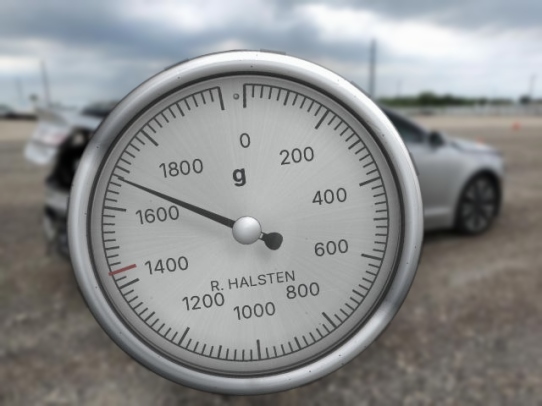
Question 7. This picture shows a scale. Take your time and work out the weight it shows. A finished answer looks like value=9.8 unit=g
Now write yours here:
value=1680 unit=g
